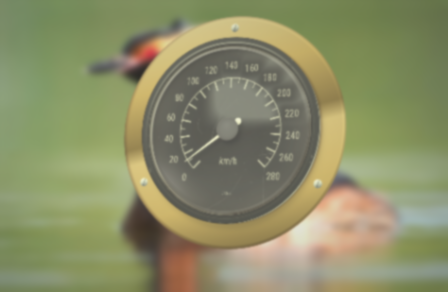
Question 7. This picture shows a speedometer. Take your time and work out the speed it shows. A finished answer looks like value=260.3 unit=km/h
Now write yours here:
value=10 unit=km/h
